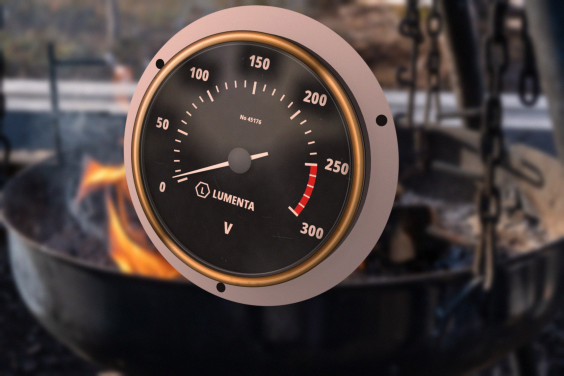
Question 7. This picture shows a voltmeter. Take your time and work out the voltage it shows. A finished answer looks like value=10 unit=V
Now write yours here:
value=5 unit=V
